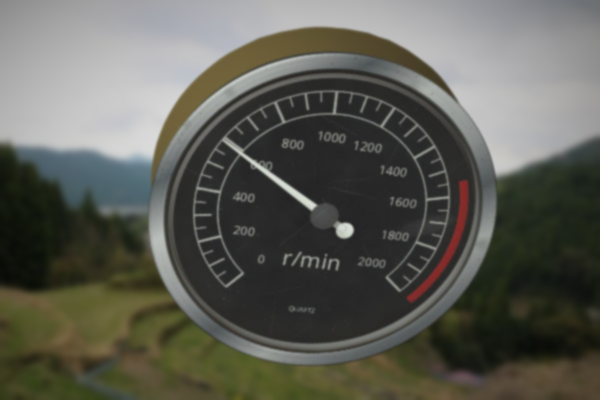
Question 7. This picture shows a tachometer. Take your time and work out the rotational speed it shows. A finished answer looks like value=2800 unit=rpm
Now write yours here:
value=600 unit=rpm
